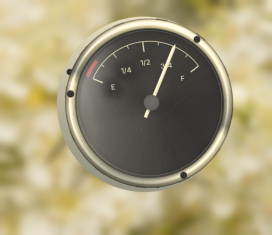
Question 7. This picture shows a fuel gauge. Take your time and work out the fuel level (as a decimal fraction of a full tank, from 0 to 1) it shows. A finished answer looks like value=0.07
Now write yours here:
value=0.75
